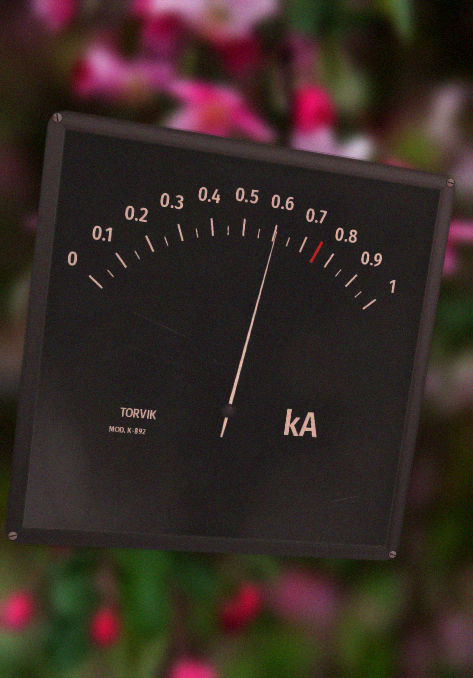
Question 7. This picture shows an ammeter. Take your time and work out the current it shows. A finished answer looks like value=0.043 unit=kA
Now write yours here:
value=0.6 unit=kA
